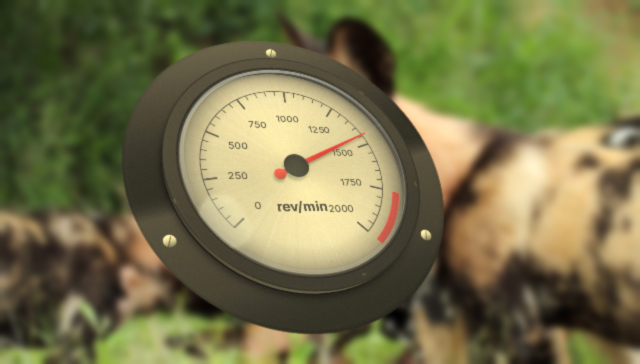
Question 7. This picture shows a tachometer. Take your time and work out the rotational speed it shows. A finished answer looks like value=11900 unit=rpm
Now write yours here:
value=1450 unit=rpm
